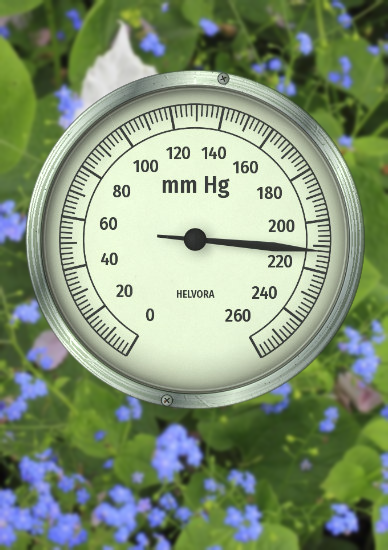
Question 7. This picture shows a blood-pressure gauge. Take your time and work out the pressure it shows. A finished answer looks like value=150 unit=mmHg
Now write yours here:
value=212 unit=mmHg
